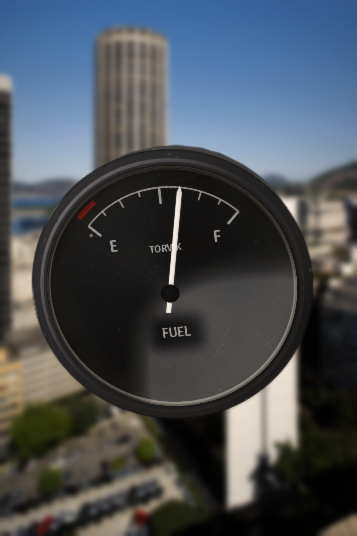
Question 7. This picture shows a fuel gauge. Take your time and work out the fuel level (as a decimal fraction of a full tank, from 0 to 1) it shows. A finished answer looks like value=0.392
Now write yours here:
value=0.625
